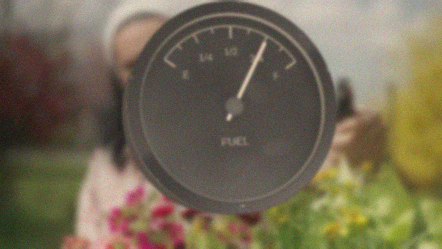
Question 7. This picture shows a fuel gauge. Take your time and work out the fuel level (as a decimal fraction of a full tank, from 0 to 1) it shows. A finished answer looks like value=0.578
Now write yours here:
value=0.75
